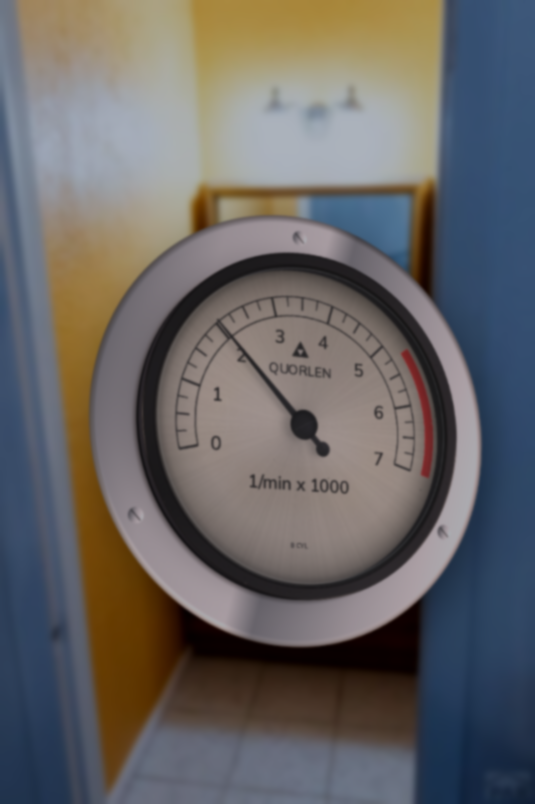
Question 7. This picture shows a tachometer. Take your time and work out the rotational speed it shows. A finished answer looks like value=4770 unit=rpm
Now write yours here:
value=2000 unit=rpm
